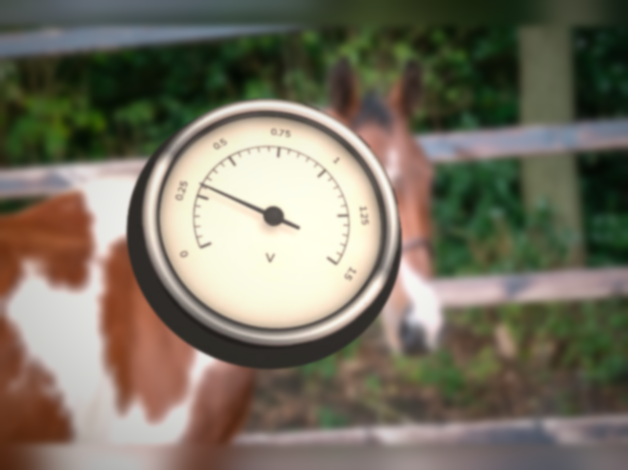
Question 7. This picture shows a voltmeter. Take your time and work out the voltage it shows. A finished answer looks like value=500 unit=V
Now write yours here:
value=0.3 unit=V
